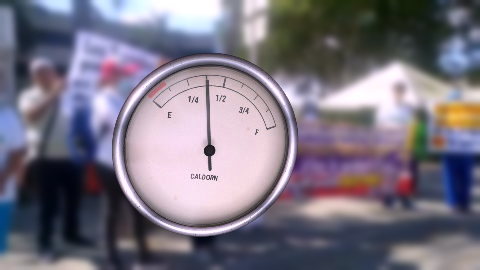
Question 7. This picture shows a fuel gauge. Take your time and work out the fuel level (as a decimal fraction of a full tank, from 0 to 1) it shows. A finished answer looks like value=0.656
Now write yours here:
value=0.375
